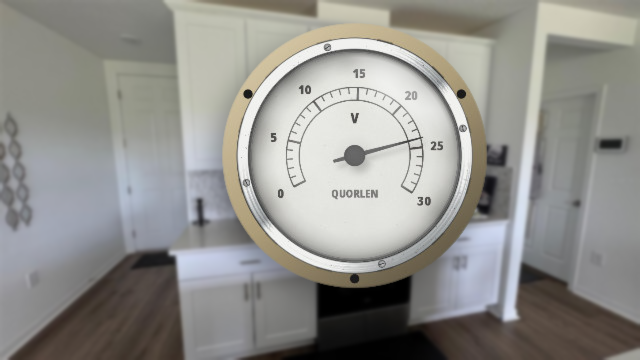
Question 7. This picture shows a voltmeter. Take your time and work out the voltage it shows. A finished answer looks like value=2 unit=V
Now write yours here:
value=24 unit=V
